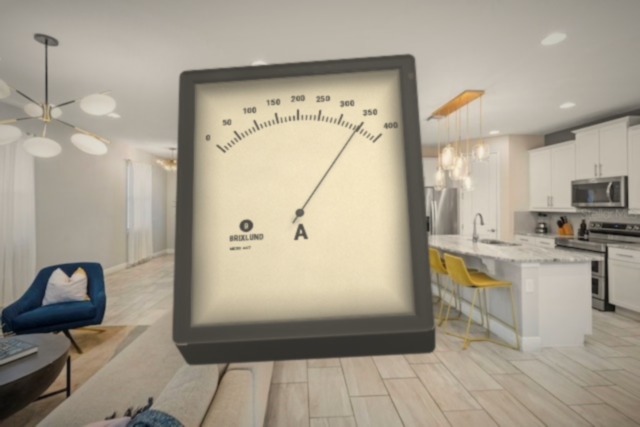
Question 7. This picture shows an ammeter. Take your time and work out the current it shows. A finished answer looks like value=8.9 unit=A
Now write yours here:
value=350 unit=A
